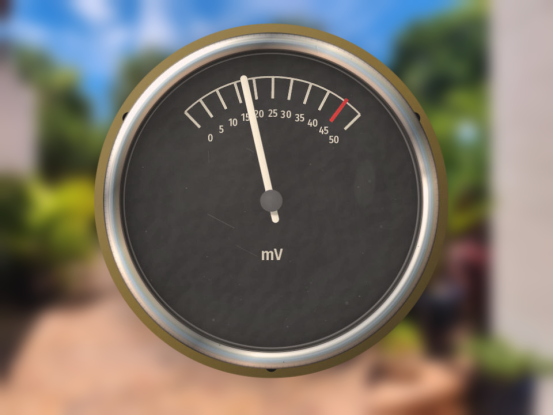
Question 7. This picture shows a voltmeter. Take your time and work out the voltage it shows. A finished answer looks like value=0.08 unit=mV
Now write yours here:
value=17.5 unit=mV
